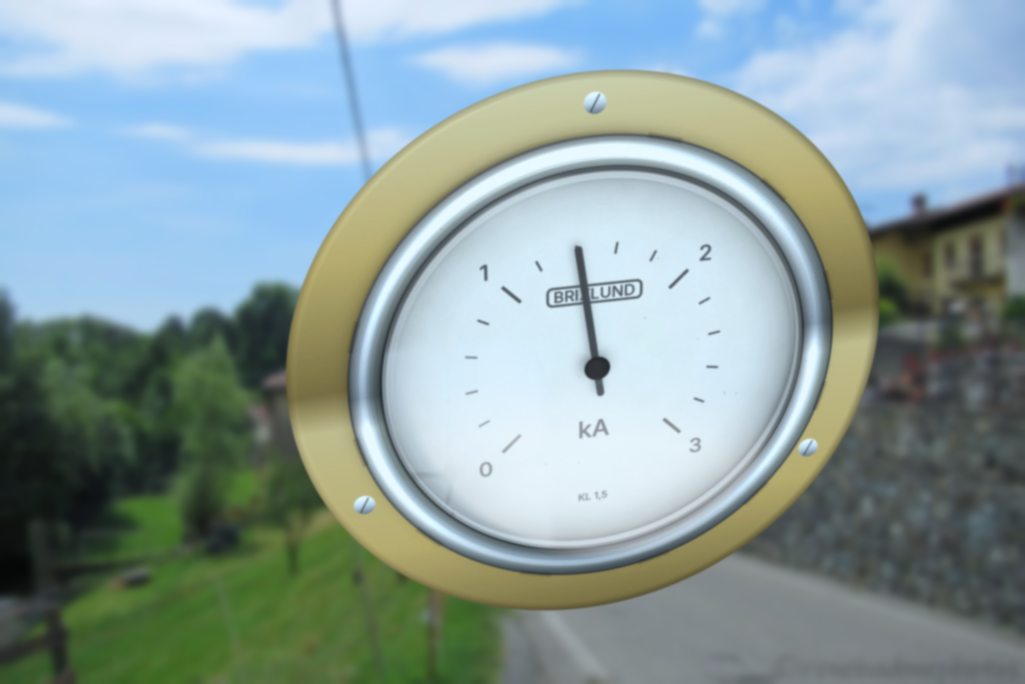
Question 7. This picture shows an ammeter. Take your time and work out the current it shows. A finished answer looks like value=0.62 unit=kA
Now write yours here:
value=1.4 unit=kA
